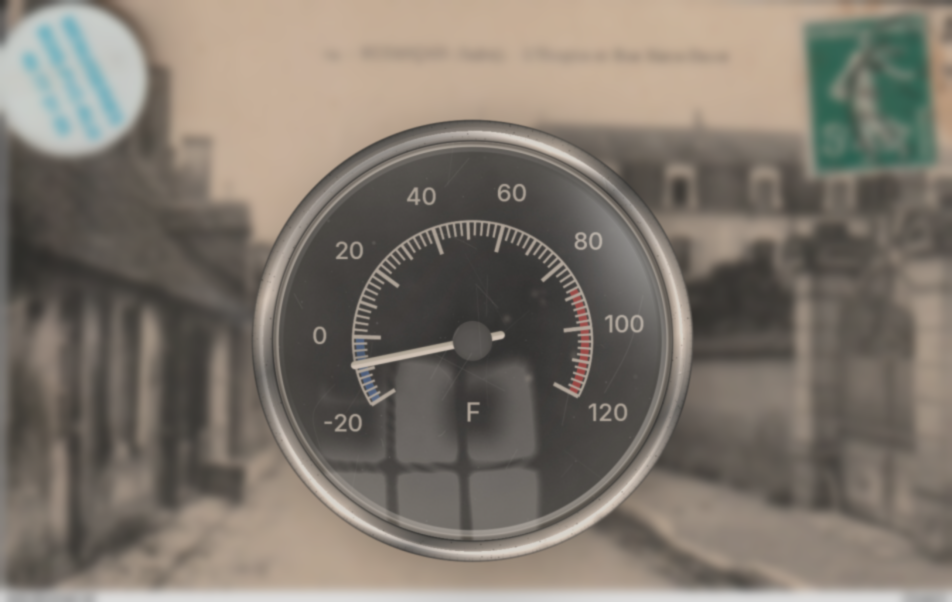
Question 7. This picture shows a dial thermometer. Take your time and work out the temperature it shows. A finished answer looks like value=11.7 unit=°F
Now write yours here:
value=-8 unit=°F
